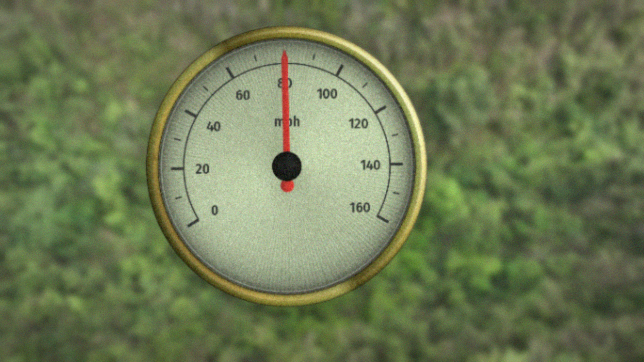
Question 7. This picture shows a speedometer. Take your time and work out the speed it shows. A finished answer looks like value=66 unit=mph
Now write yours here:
value=80 unit=mph
